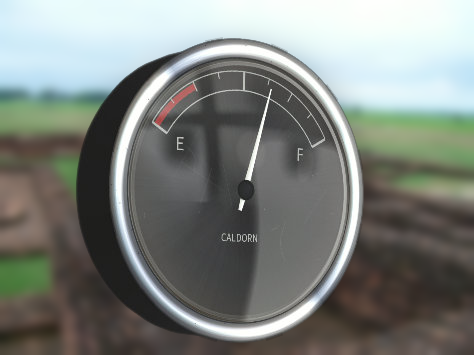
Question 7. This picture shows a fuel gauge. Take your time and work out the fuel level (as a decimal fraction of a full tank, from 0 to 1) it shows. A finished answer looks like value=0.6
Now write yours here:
value=0.625
